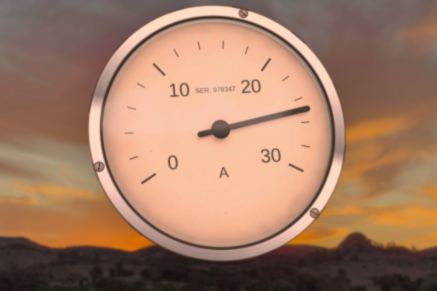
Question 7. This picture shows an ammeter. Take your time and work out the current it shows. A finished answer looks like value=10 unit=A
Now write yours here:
value=25 unit=A
